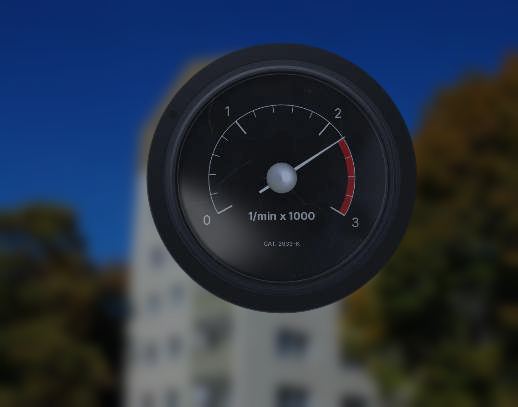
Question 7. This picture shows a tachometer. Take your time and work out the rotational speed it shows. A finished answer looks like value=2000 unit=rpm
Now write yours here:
value=2200 unit=rpm
